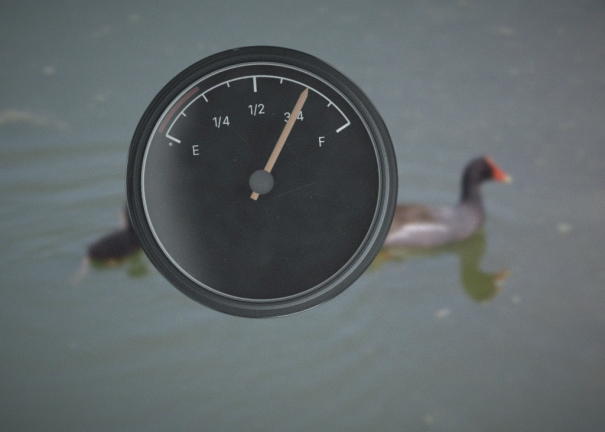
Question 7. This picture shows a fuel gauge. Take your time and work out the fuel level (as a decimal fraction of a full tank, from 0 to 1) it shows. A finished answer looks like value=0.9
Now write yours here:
value=0.75
